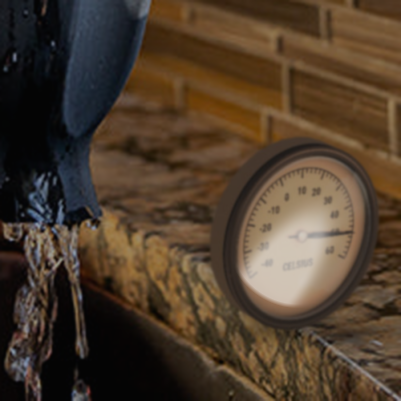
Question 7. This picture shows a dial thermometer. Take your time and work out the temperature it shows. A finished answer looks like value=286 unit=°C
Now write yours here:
value=50 unit=°C
